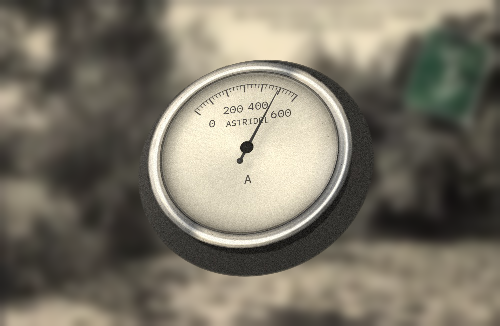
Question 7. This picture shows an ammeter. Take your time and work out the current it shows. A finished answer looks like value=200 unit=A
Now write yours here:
value=500 unit=A
